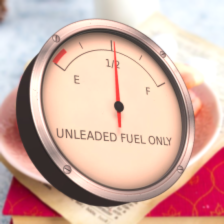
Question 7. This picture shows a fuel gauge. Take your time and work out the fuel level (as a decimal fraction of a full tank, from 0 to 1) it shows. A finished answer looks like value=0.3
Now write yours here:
value=0.5
